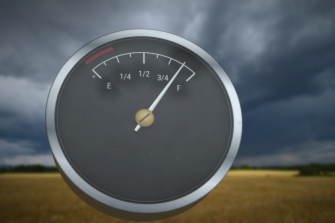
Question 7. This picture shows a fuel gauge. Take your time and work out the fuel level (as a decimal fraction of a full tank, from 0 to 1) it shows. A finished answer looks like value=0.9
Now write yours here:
value=0.875
